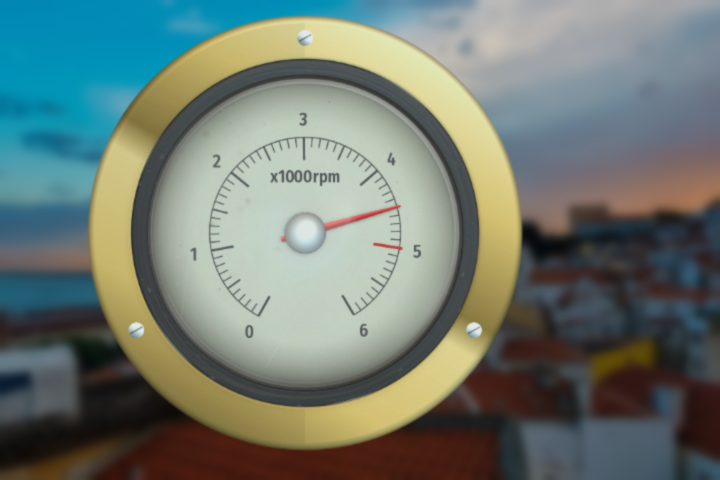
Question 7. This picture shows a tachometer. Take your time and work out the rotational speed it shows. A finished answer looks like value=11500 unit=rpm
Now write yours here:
value=4500 unit=rpm
